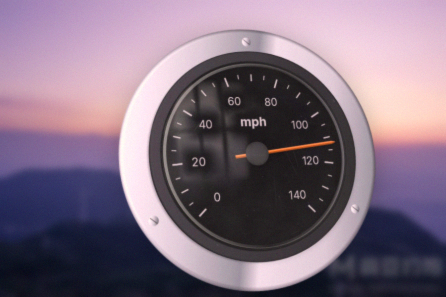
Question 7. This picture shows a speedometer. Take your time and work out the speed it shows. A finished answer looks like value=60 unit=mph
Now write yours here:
value=112.5 unit=mph
